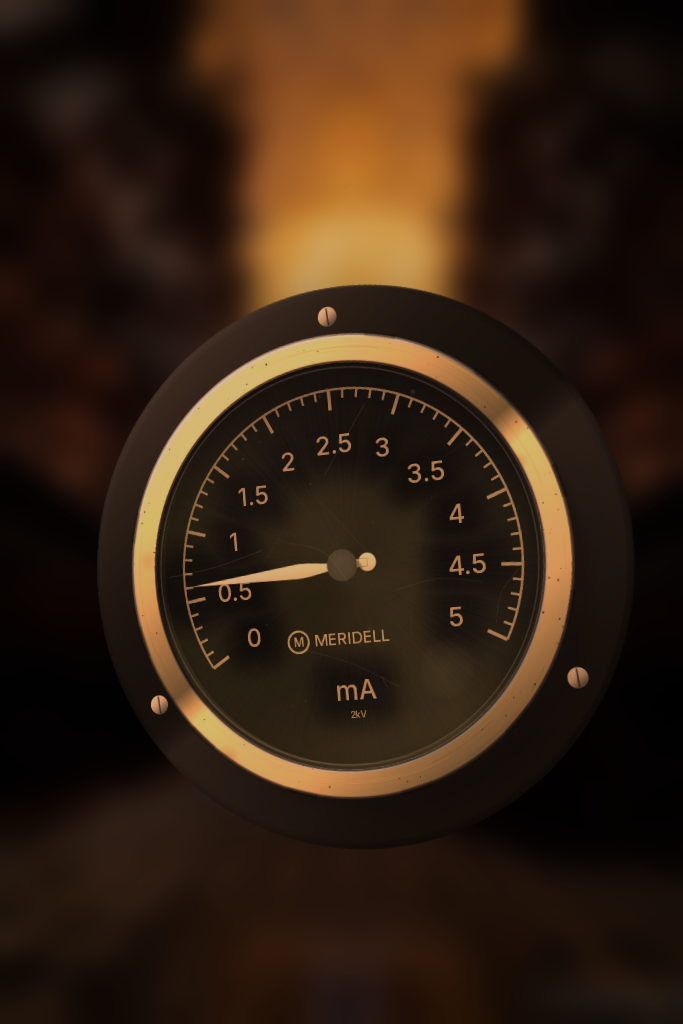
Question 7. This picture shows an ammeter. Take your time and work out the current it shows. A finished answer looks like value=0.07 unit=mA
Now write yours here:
value=0.6 unit=mA
